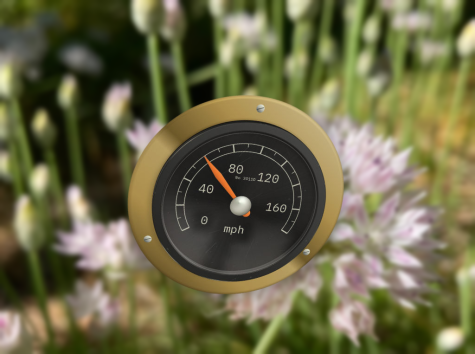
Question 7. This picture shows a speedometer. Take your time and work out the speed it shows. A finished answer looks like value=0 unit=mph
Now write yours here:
value=60 unit=mph
